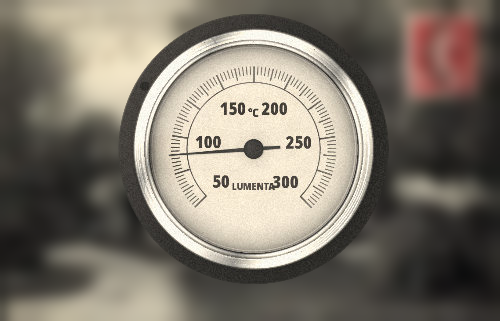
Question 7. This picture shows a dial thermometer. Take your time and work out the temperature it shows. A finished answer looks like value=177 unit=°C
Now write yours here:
value=87.5 unit=°C
